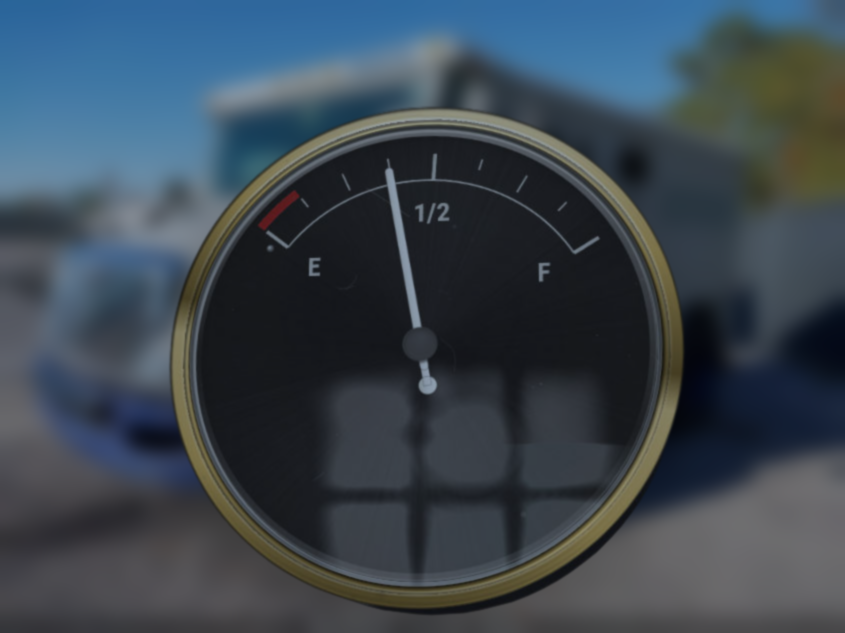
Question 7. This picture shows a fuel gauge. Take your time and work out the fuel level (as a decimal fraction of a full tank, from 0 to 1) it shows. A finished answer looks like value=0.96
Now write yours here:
value=0.375
